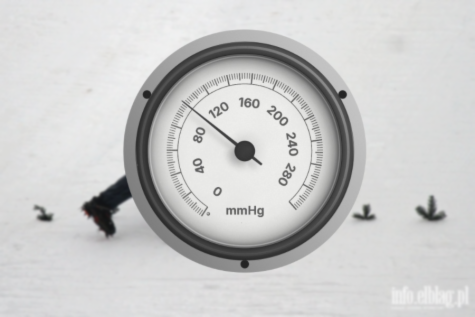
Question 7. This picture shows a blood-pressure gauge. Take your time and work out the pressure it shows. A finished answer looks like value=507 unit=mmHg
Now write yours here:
value=100 unit=mmHg
